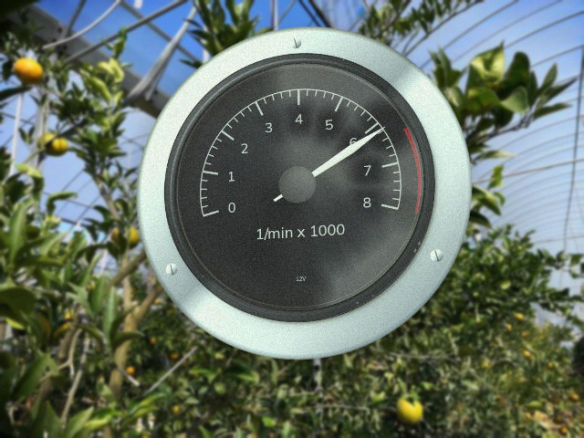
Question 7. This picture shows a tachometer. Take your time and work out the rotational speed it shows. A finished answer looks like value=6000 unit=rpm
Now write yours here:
value=6200 unit=rpm
